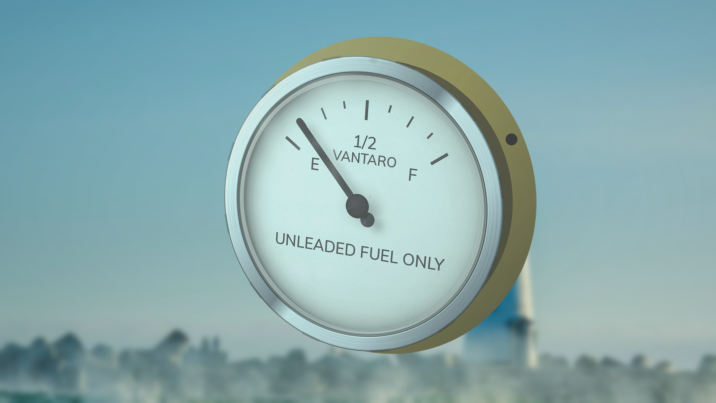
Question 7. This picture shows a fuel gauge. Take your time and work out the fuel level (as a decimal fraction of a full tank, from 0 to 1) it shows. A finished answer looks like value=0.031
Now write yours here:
value=0.125
